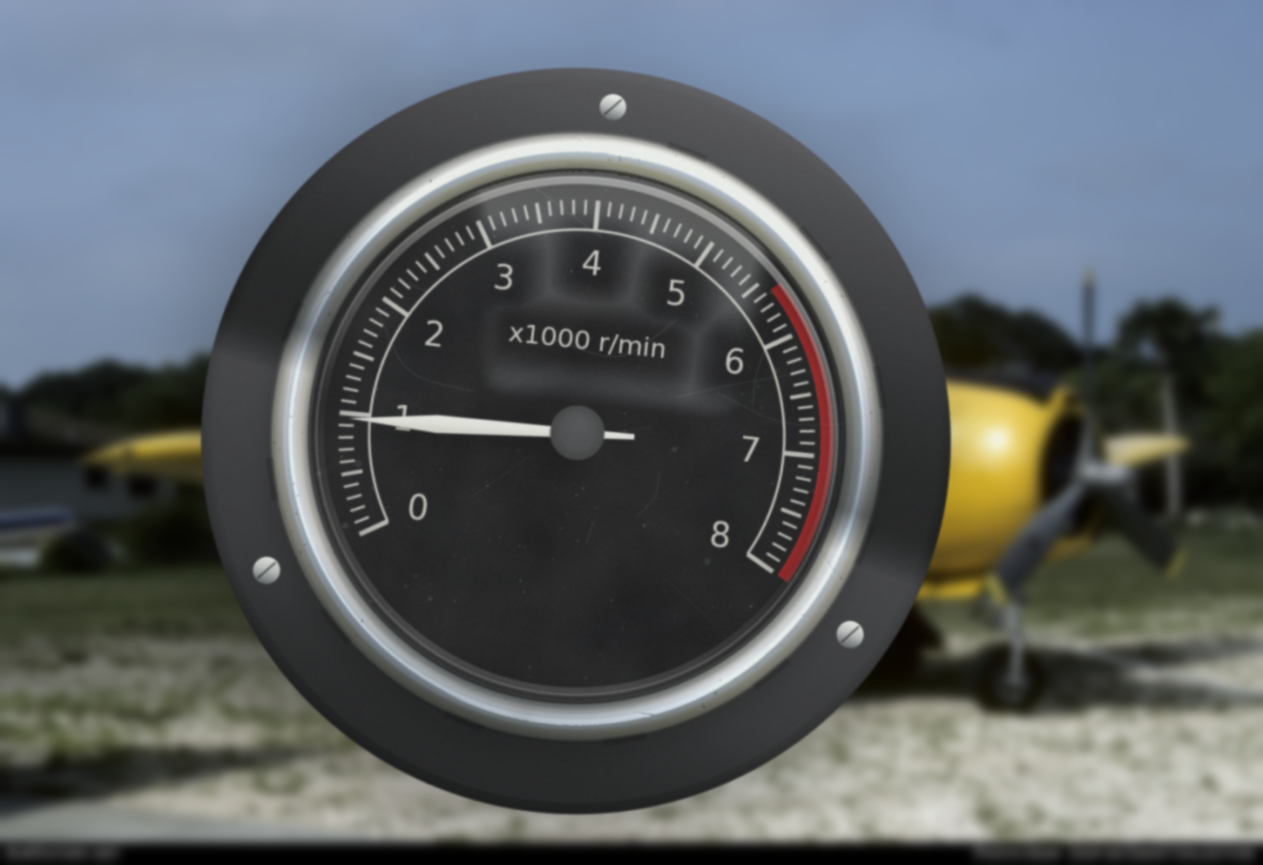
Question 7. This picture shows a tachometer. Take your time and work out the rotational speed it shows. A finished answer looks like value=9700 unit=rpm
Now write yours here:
value=950 unit=rpm
